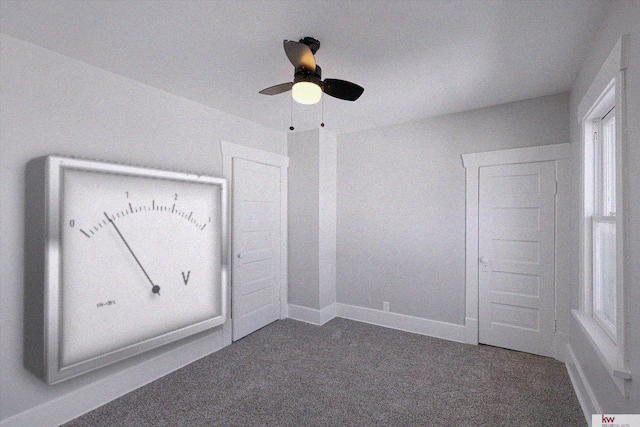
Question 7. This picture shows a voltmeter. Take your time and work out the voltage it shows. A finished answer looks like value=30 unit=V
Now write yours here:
value=0.5 unit=V
